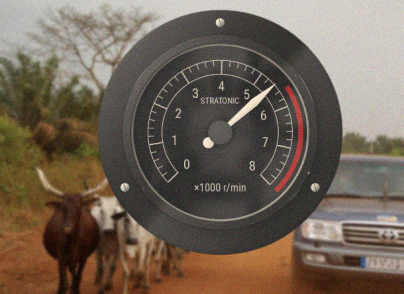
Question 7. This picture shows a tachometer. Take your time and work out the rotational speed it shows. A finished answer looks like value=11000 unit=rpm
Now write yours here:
value=5400 unit=rpm
